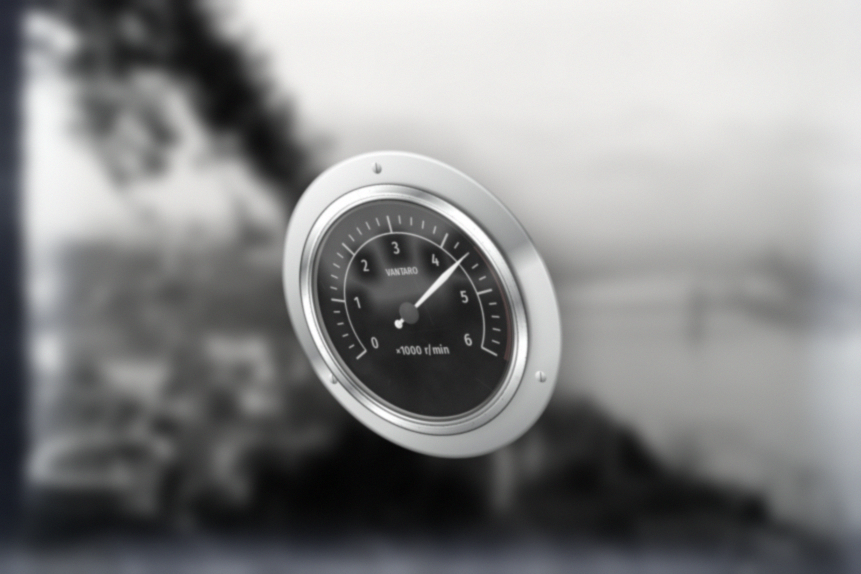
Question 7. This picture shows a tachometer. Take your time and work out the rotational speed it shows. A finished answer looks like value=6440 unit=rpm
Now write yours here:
value=4400 unit=rpm
